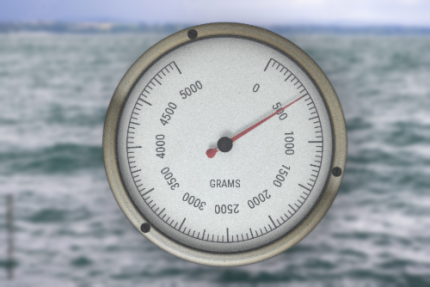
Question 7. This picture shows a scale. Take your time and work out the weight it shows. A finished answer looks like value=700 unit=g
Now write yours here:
value=500 unit=g
